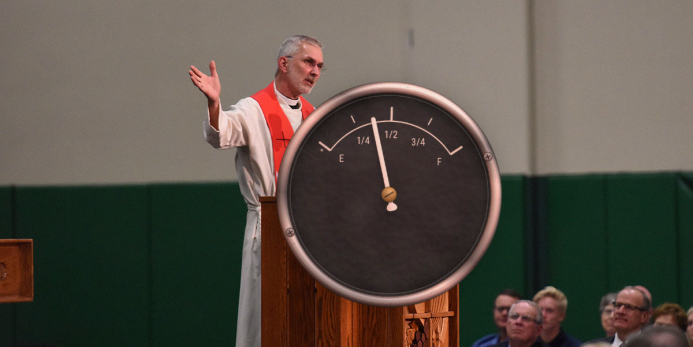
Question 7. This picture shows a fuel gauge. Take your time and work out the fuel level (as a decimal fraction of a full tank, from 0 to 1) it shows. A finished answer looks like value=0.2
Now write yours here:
value=0.375
